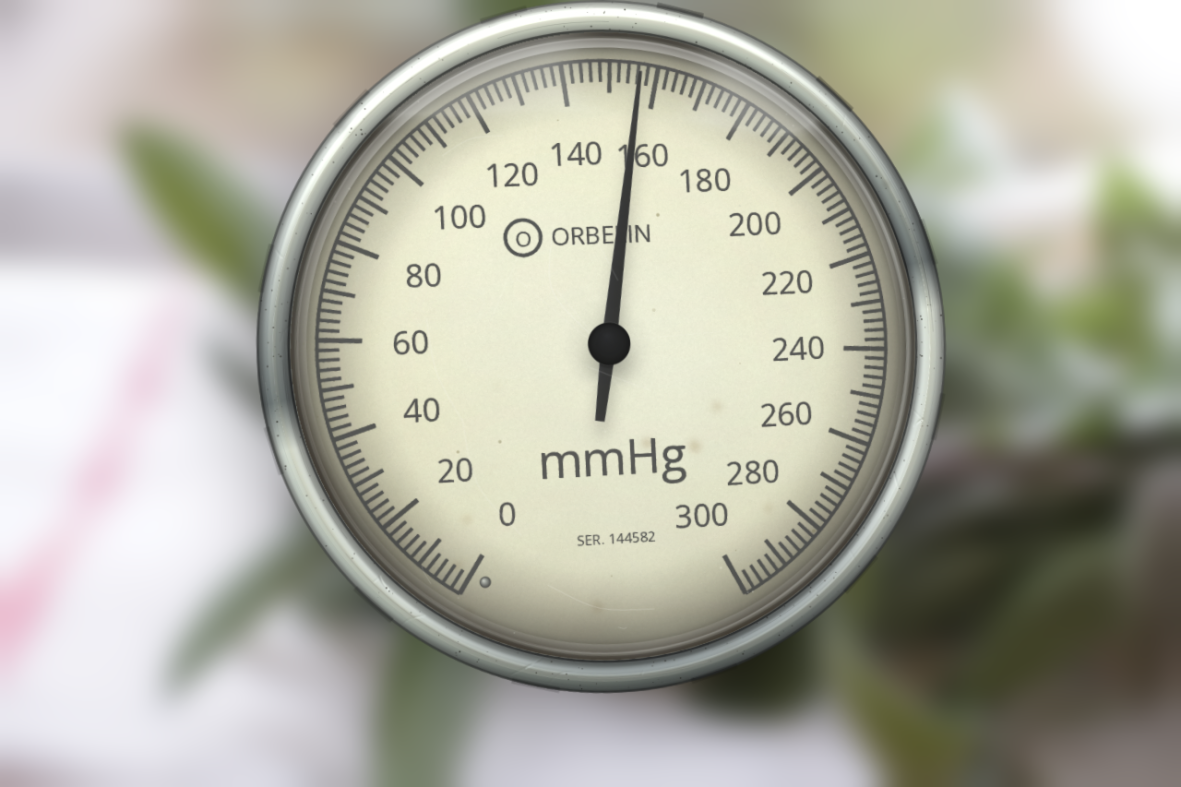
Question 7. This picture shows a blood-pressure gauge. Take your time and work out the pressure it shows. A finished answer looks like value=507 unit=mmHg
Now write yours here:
value=156 unit=mmHg
